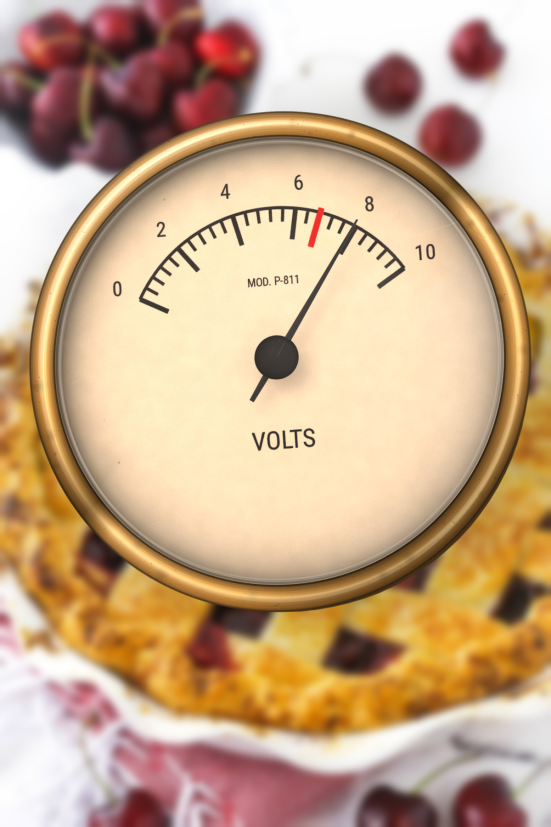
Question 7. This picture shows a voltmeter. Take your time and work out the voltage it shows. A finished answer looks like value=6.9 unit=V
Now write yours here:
value=8 unit=V
